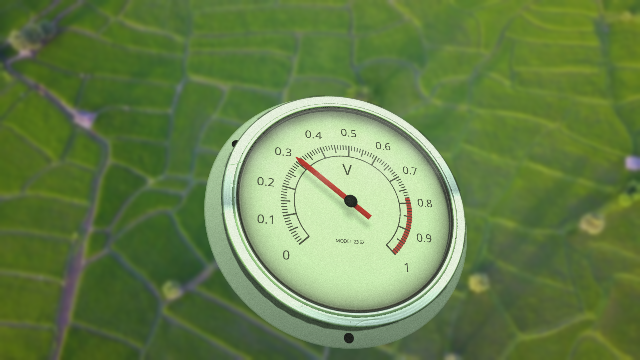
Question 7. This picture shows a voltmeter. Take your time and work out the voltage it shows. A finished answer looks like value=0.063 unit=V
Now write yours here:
value=0.3 unit=V
